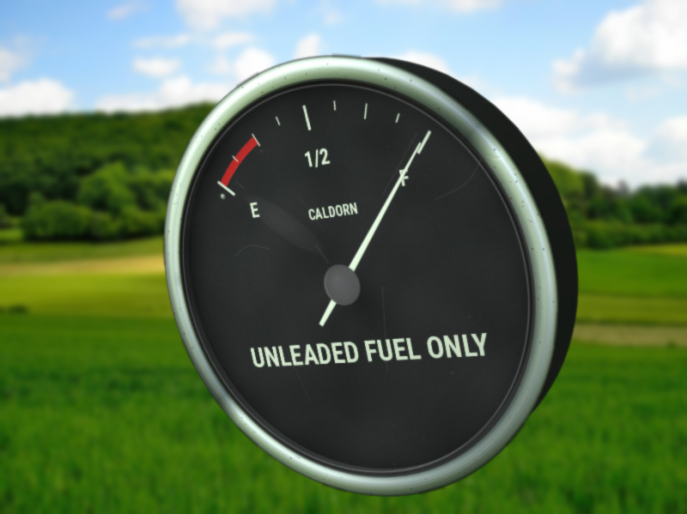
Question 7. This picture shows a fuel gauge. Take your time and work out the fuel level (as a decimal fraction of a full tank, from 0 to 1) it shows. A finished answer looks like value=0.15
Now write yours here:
value=1
